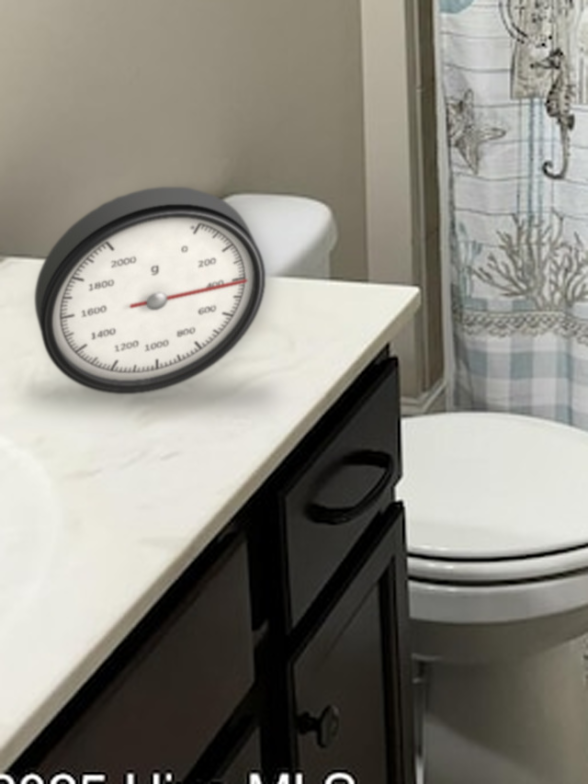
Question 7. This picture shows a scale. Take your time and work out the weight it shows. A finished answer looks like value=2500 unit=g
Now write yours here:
value=400 unit=g
